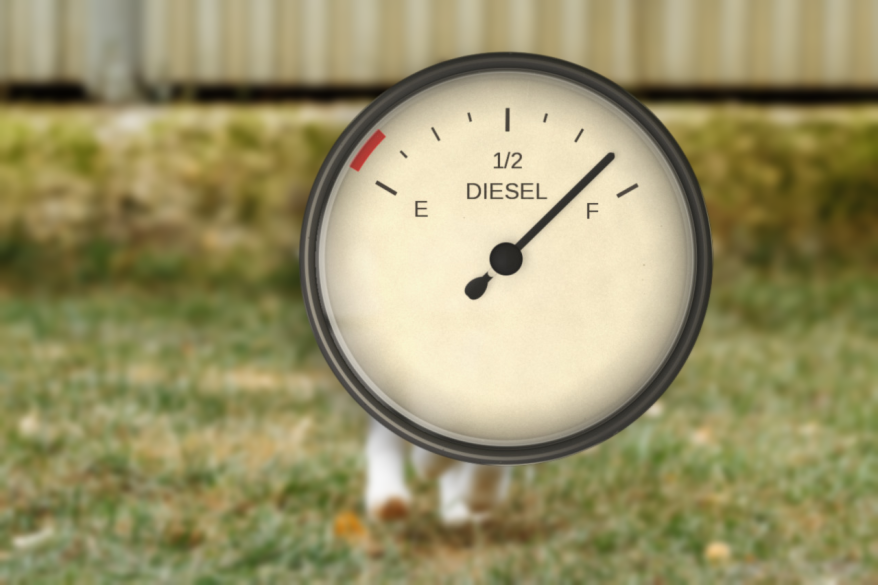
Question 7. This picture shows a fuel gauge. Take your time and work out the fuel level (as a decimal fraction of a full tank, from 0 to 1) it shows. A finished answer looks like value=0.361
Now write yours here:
value=0.875
